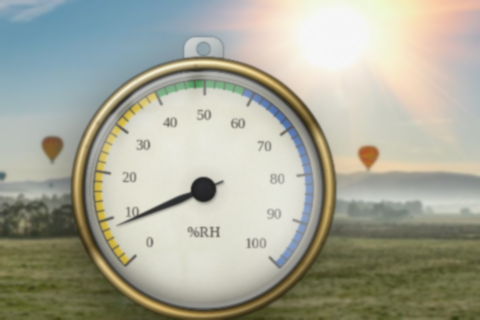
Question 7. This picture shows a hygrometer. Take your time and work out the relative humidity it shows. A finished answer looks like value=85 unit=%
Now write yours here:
value=8 unit=%
